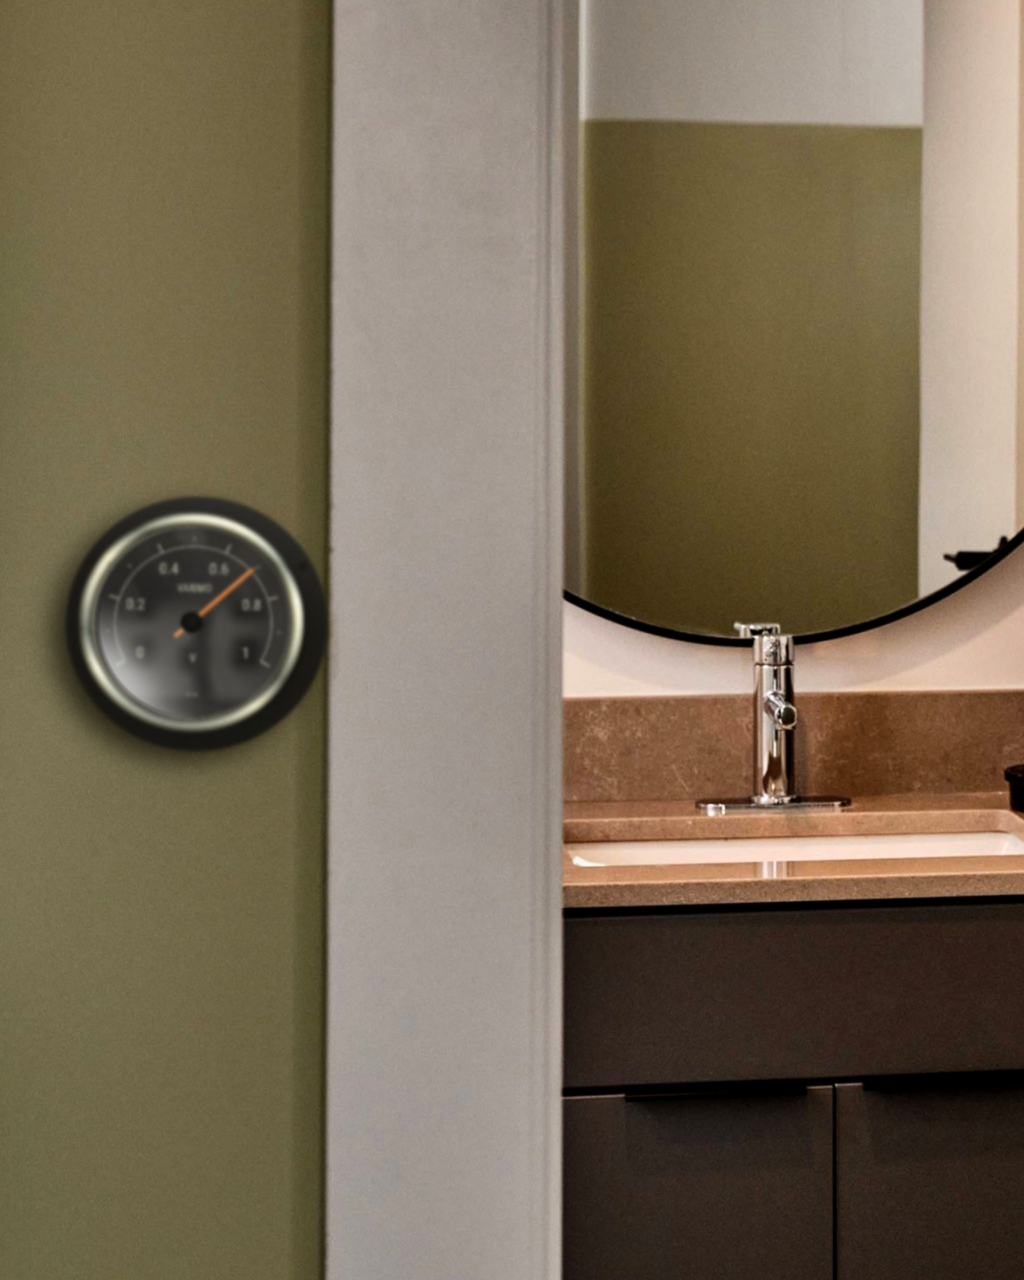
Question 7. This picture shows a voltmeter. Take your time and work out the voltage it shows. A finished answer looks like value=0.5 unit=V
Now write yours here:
value=0.7 unit=V
